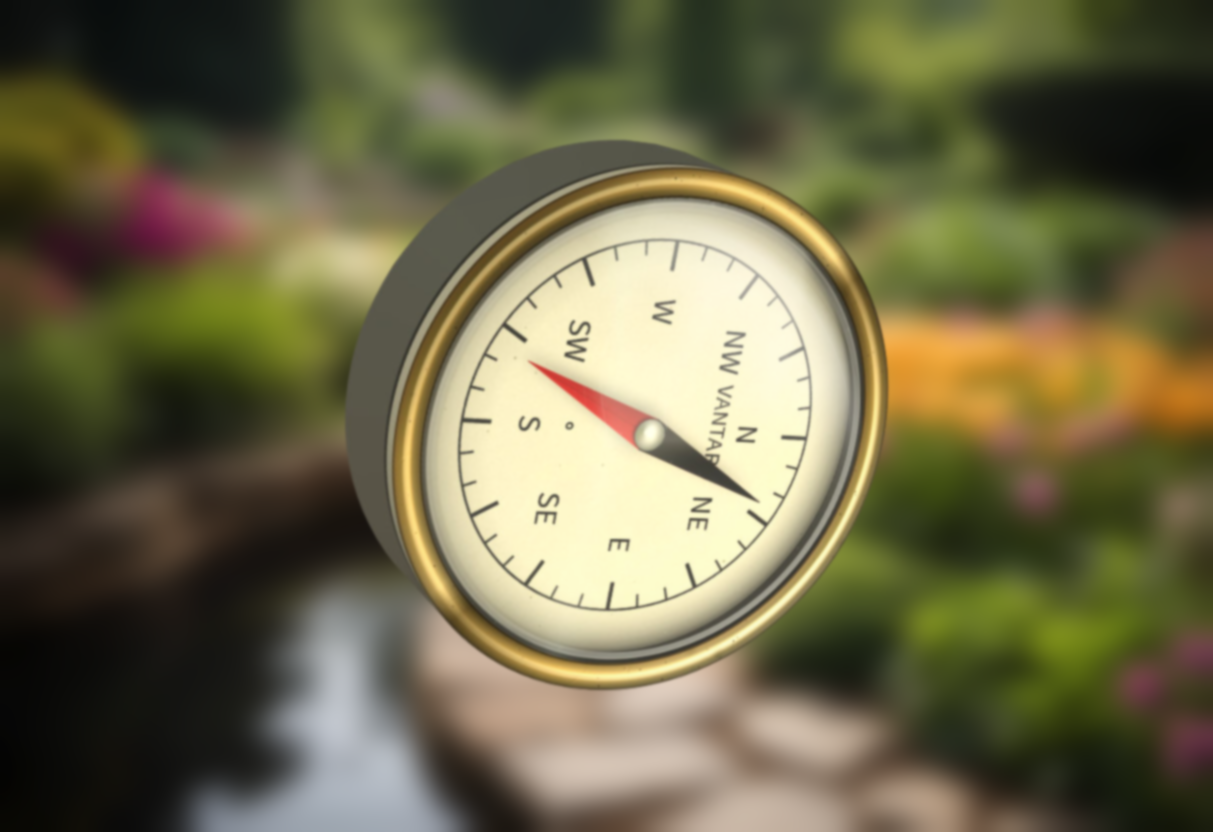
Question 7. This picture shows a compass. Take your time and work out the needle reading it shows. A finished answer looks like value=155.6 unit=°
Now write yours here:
value=205 unit=°
